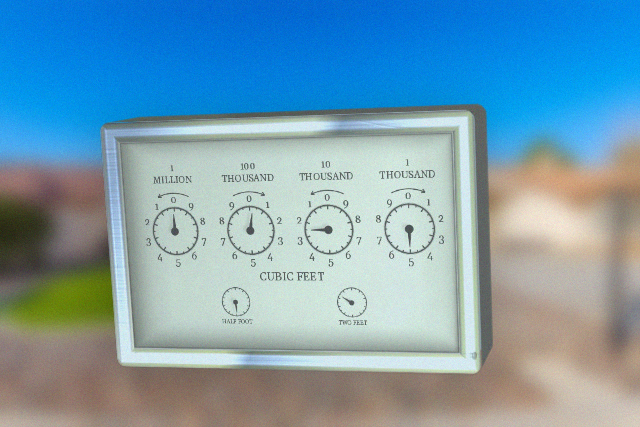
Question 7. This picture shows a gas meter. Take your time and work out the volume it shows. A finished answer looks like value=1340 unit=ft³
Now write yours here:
value=2500 unit=ft³
